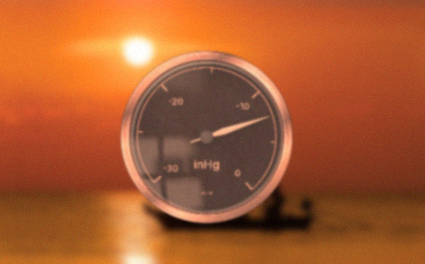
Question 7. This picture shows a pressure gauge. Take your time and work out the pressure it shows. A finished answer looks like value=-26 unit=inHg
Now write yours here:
value=-7.5 unit=inHg
